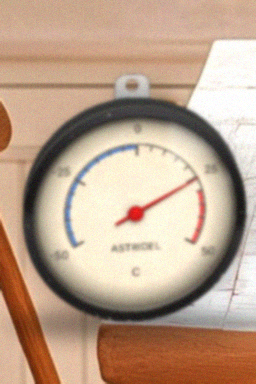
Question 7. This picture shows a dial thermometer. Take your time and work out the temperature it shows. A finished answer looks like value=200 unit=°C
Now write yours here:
value=25 unit=°C
